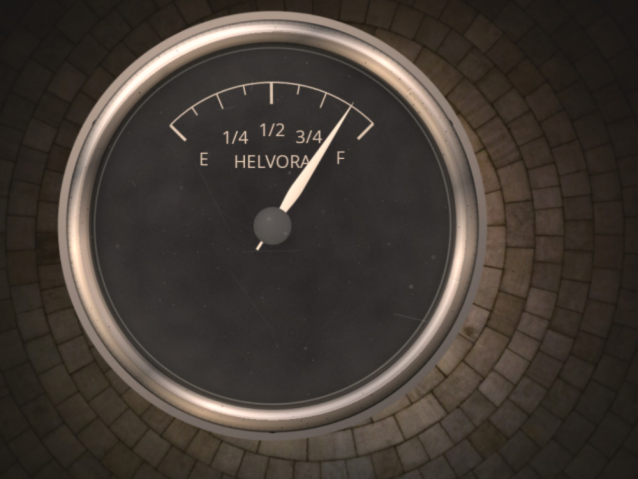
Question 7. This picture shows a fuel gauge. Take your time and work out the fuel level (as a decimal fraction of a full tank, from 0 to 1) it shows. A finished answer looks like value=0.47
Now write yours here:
value=0.875
